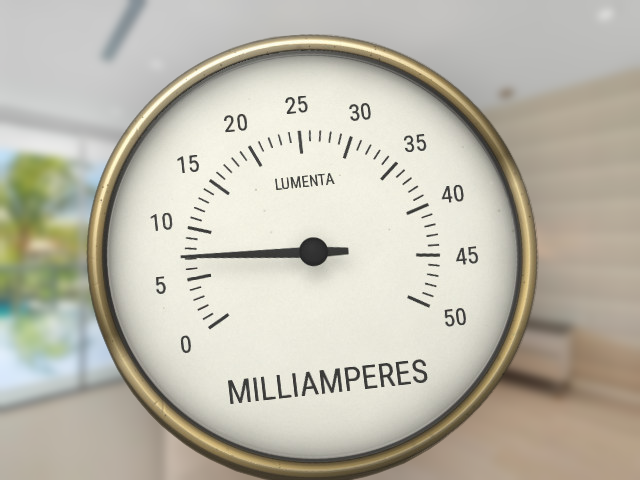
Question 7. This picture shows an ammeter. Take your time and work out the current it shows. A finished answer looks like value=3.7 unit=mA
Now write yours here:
value=7 unit=mA
